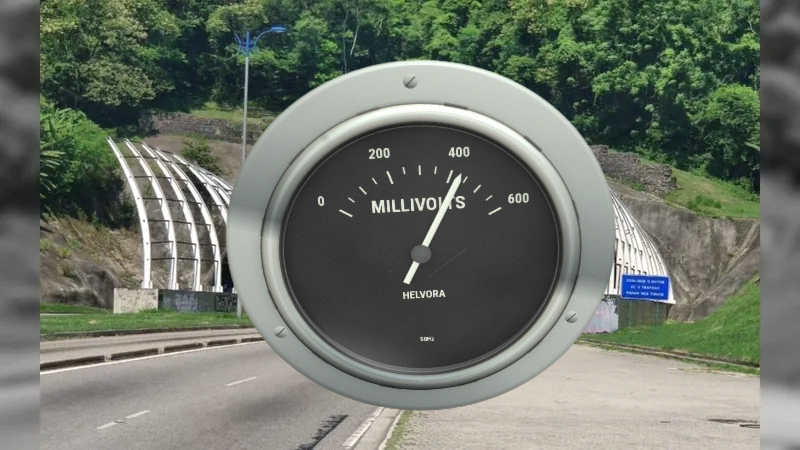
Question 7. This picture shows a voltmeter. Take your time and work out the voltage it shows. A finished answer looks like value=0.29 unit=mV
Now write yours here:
value=425 unit=mV
